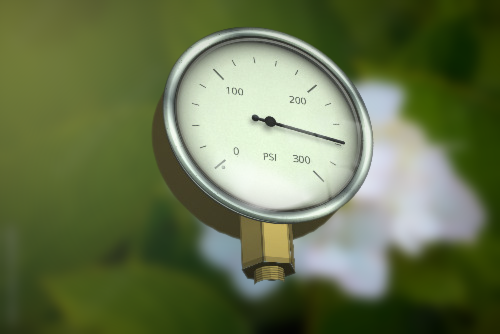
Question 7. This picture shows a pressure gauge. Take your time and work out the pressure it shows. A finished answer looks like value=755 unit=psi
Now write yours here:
value=260 unit=psi
